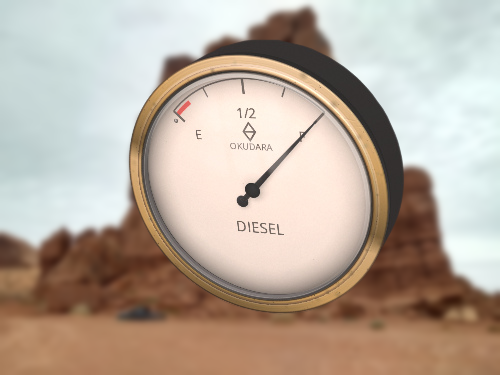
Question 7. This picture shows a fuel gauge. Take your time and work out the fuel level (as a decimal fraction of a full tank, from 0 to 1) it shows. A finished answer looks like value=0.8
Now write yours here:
value=1
